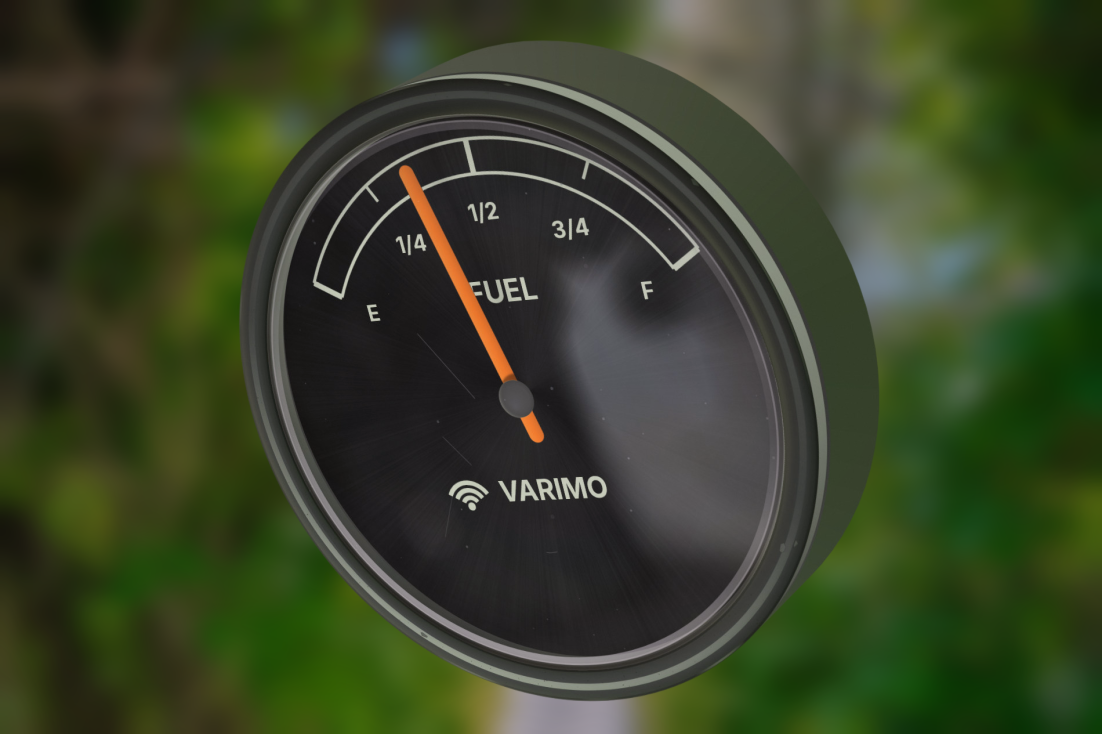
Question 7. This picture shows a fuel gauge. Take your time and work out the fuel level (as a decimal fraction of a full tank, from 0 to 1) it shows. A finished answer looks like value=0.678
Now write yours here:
value=0.375
